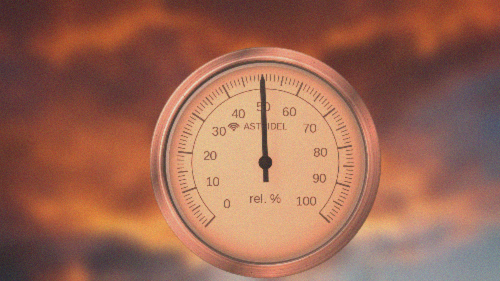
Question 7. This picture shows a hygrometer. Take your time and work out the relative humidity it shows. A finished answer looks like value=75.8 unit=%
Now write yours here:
value=50 unit=%
